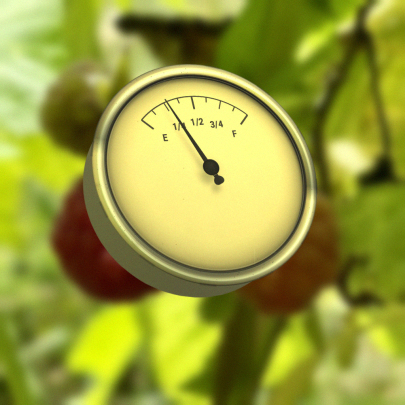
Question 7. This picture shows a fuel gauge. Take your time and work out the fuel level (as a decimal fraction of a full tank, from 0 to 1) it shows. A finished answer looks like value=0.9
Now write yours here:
value=0.25
